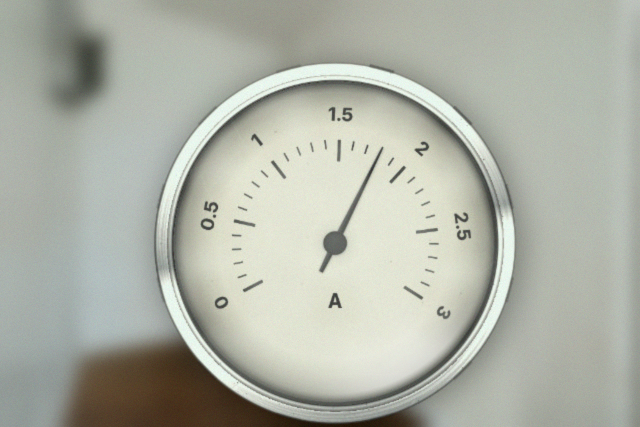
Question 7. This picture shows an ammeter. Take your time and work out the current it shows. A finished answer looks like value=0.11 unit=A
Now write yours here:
value=1.8 unit=A
